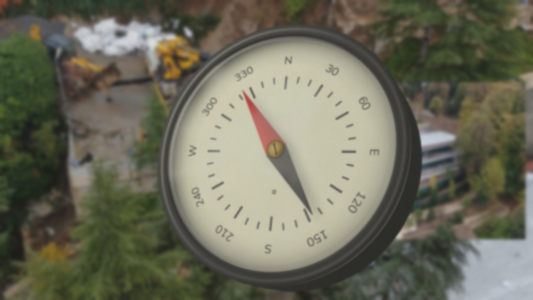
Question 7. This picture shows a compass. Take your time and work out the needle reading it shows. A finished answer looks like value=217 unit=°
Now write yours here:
value=325 unit=°
